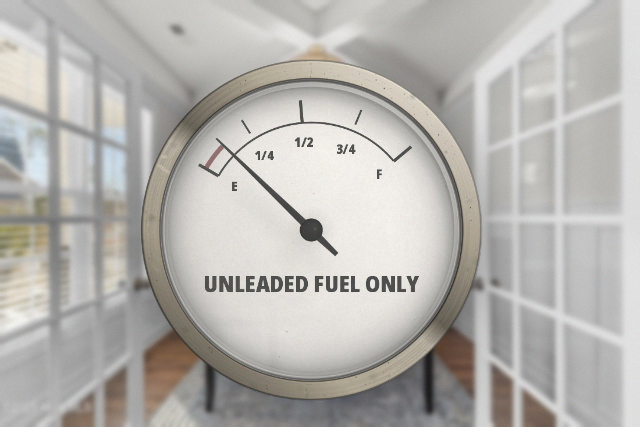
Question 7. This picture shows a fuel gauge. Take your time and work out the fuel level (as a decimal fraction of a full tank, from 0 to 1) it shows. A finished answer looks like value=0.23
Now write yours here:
value=0.125
